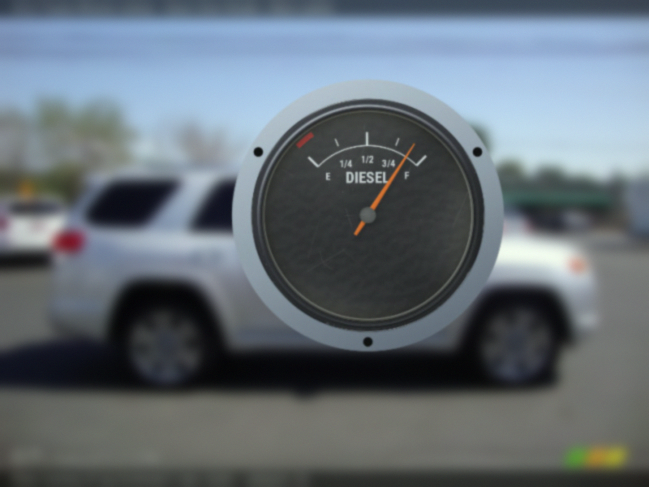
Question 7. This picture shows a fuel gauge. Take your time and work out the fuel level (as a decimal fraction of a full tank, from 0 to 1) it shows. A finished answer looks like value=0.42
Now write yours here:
value=0.875
